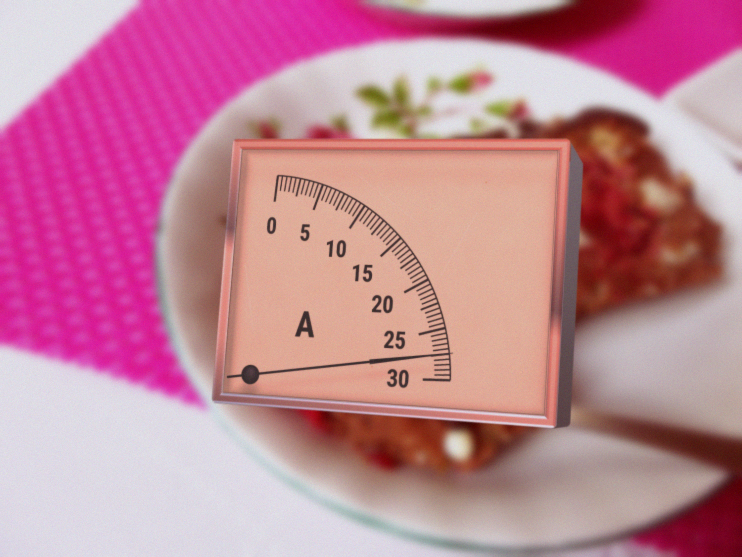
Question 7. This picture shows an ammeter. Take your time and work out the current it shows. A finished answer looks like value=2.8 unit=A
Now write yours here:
value=27.5 unit=A
